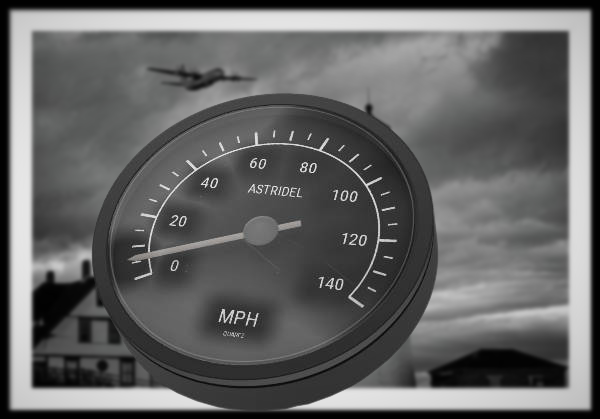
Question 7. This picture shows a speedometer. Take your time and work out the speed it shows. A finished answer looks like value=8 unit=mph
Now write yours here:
value=5 unit=mph
